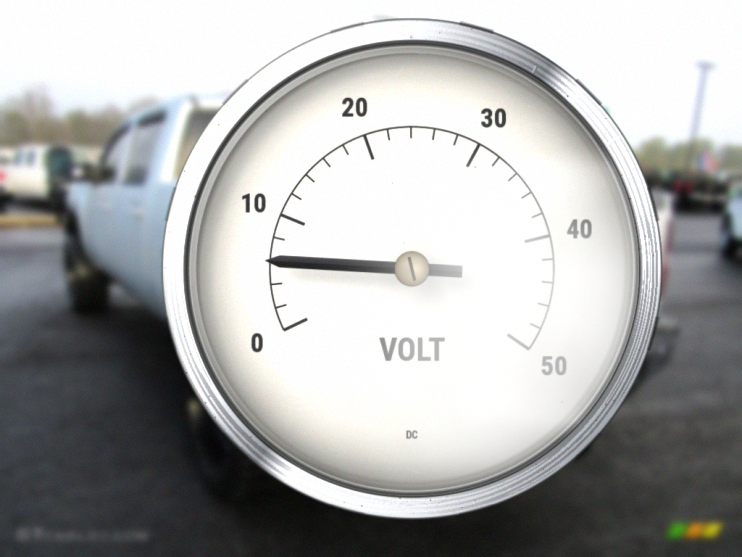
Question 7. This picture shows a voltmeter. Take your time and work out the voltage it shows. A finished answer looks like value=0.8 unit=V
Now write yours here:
value=6 unit=V
